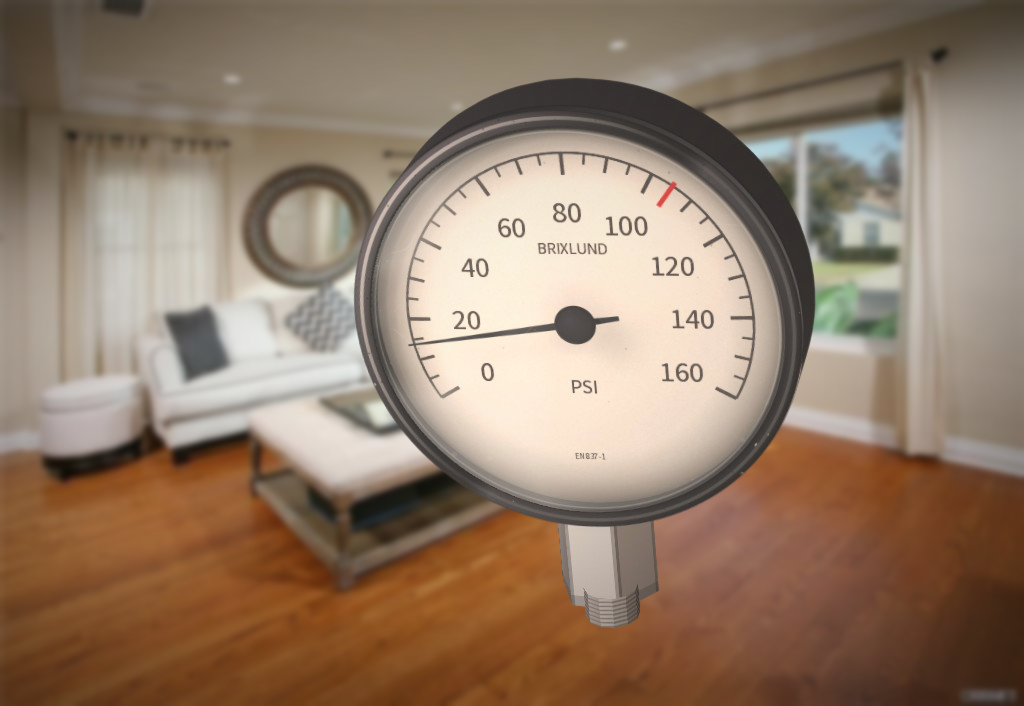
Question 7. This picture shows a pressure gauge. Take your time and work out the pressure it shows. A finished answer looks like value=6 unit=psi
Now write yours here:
value=15 unit=psi
